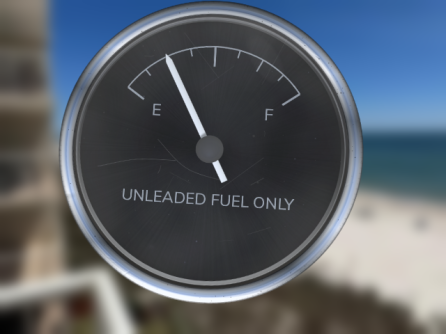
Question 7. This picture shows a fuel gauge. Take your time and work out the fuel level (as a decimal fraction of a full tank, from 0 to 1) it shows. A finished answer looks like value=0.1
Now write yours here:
value=0.25
